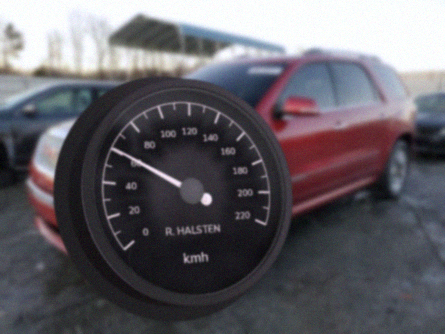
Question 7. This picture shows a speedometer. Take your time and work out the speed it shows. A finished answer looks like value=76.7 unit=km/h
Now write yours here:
value=60 unit=km/h
